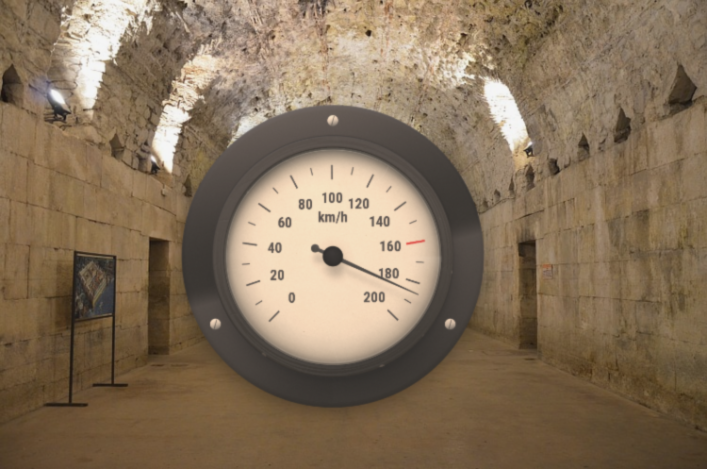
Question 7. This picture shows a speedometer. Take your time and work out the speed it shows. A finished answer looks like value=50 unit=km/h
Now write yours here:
value=185 unit=km/h
